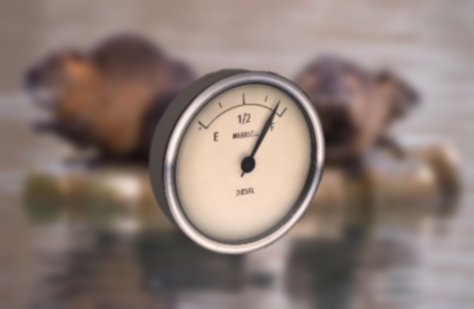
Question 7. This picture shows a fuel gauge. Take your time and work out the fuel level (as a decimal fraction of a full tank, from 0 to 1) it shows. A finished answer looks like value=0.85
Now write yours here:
value=0.875
